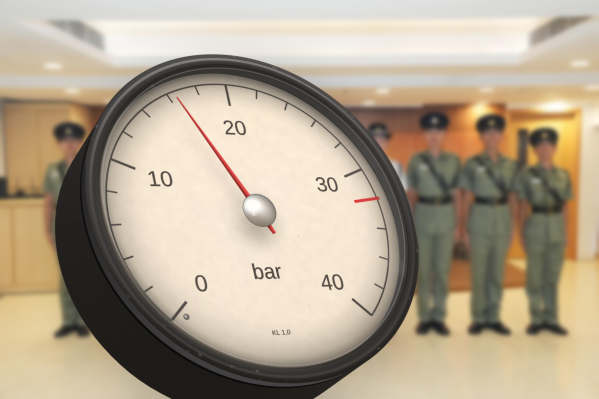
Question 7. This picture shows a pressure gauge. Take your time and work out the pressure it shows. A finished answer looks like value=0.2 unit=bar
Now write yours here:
value=16 unit=bar
